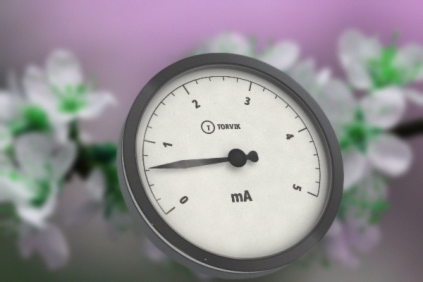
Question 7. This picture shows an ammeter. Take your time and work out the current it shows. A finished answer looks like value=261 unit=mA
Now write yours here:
value=0.6 unit=mA
